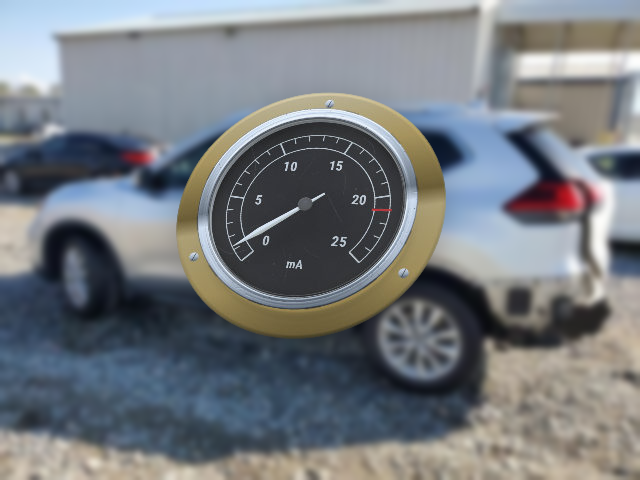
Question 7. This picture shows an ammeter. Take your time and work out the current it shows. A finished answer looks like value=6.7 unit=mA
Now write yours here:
value=1 unit=mA
